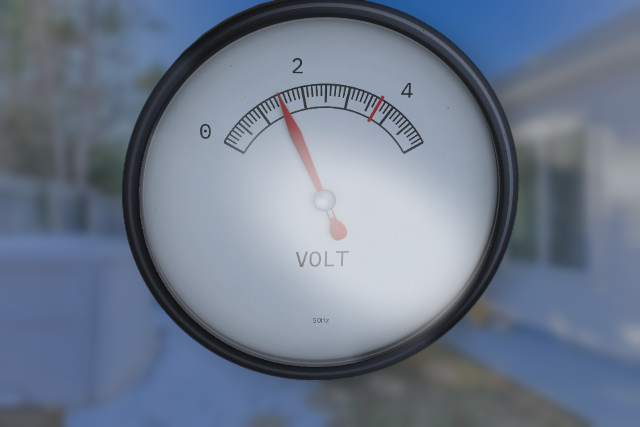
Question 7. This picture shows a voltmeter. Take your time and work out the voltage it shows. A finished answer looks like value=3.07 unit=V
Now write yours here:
value=1.5 unit=V
